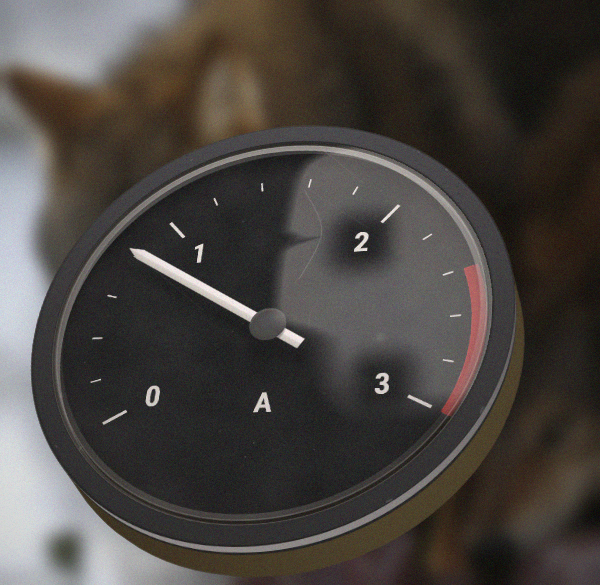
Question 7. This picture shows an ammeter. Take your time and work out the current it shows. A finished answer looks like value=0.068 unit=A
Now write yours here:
value=0.8 unit=A
